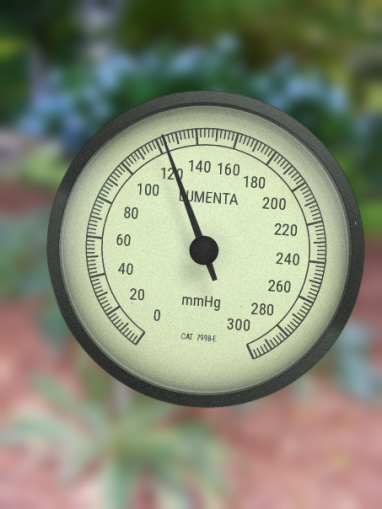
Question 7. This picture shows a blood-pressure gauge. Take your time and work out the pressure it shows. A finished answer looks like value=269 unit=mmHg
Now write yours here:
value=124 unit=mmHg
